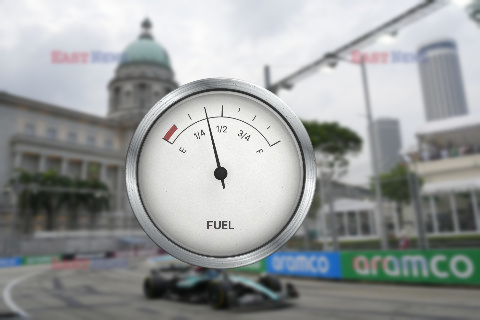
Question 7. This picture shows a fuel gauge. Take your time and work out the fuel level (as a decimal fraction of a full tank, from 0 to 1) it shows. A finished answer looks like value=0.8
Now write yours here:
value=0.375
